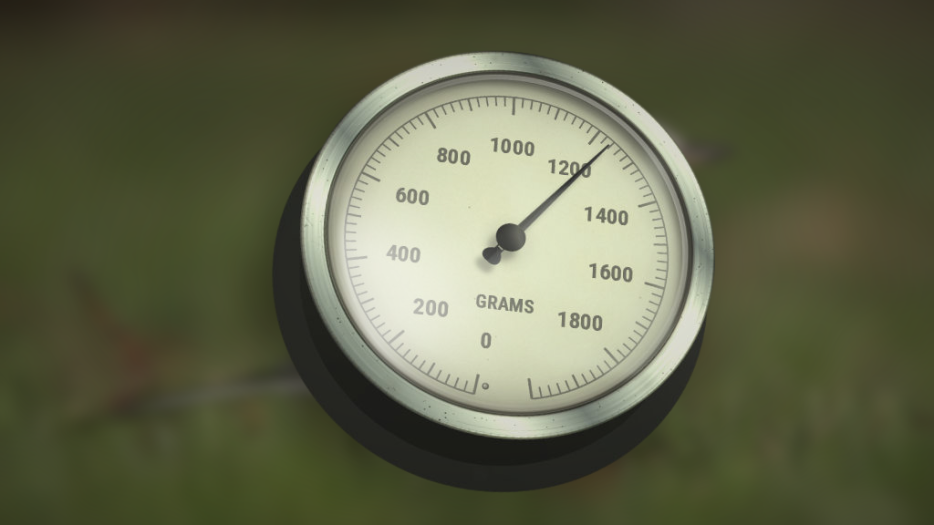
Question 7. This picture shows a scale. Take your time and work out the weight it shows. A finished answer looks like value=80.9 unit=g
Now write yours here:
value=1240 unit=g
